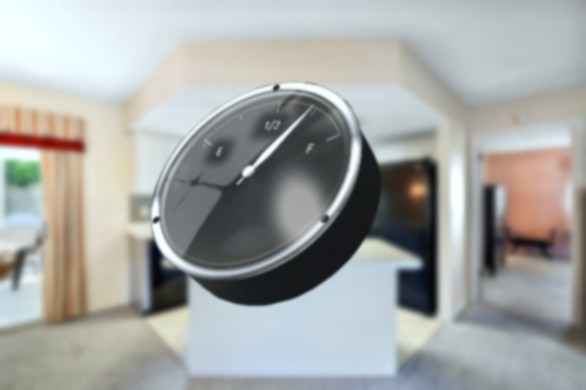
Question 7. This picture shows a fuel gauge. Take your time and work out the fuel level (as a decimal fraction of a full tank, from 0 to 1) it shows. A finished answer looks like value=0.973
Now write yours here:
value=0.75
